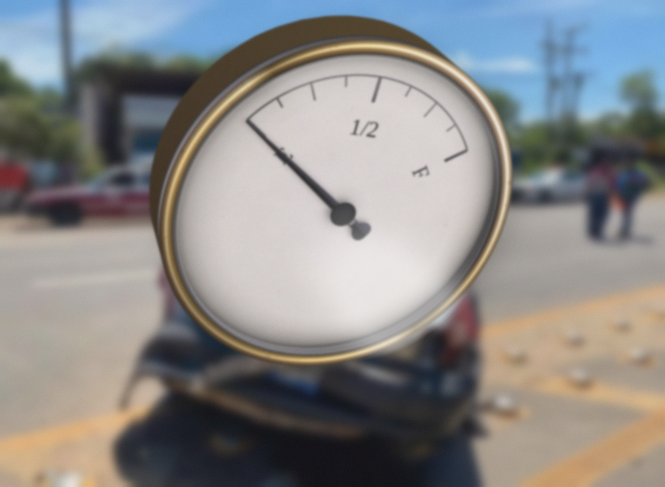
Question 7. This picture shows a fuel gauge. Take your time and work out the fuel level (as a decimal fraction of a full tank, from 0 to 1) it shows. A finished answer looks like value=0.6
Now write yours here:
value=0
